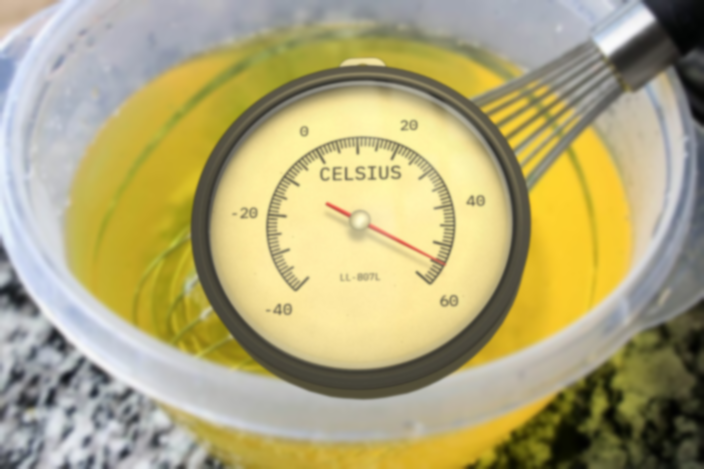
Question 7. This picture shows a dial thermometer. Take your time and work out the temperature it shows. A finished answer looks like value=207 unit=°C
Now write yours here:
value=55 unit=°C
